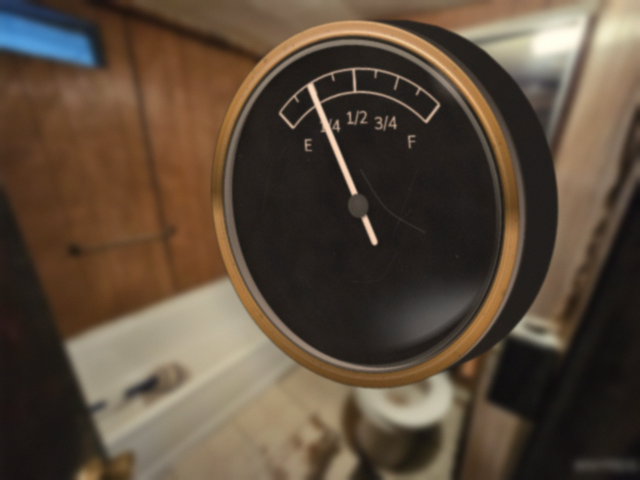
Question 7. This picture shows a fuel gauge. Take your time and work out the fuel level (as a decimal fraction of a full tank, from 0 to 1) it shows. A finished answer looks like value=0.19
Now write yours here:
value=0.25
